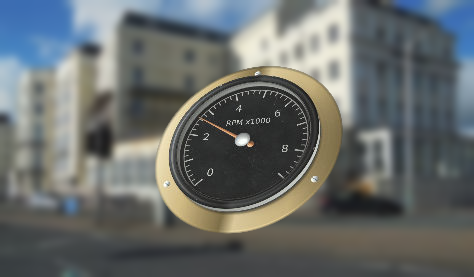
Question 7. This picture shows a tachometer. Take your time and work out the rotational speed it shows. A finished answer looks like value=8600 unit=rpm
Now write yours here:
value=2600 unit=rpm
